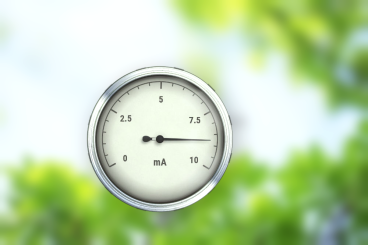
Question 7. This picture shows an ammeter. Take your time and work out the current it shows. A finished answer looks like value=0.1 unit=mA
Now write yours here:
value=8.75 unit=mA
